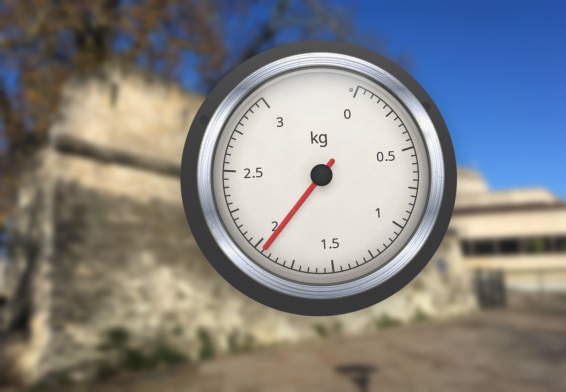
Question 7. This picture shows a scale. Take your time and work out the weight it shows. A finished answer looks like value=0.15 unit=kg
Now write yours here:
value=1.95 unit=kg
